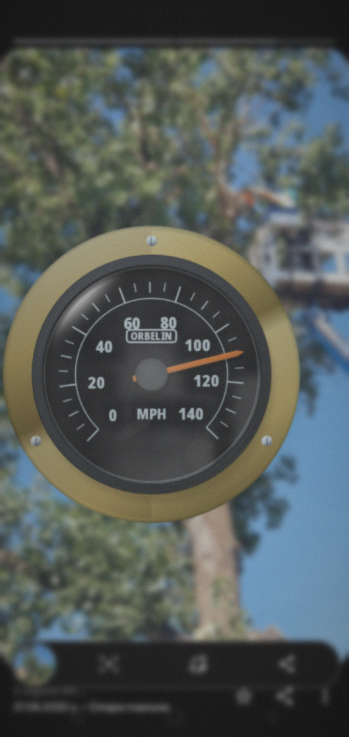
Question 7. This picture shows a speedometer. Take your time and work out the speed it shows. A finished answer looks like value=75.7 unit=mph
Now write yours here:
value=110 unit=mph
